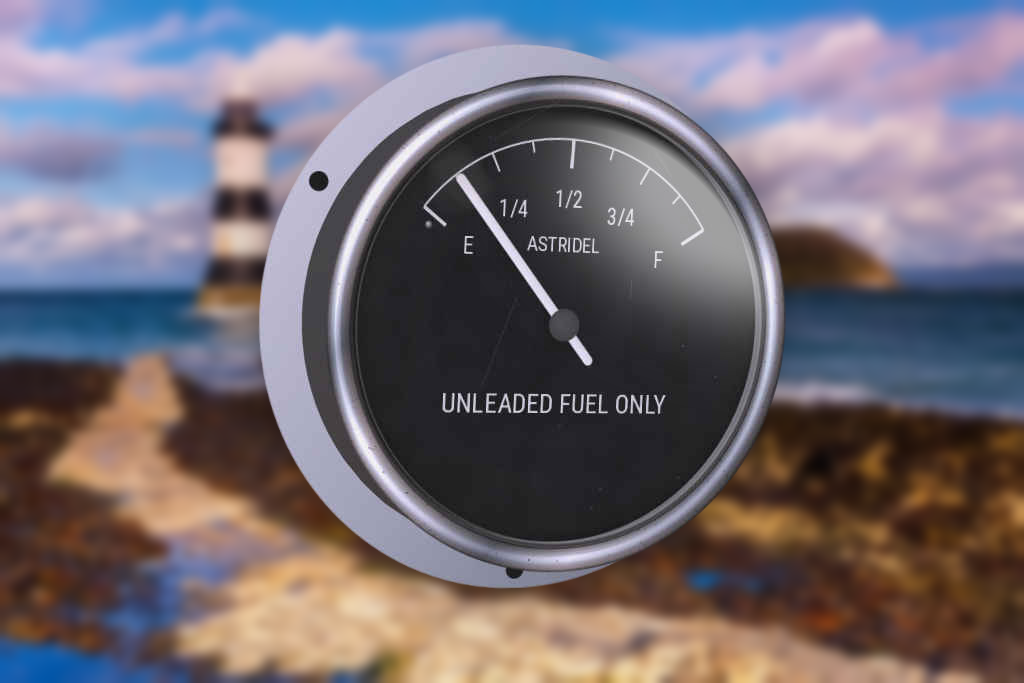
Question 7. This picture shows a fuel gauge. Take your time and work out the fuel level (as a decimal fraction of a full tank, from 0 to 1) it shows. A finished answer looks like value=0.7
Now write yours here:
value=0.125
